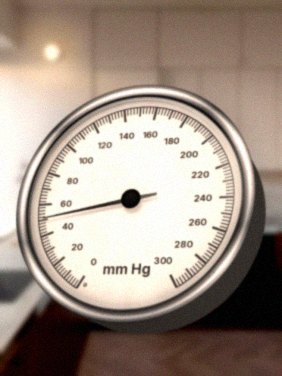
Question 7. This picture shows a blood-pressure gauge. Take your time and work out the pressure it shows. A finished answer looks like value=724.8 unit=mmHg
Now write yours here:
value=50 unit=mmHg
